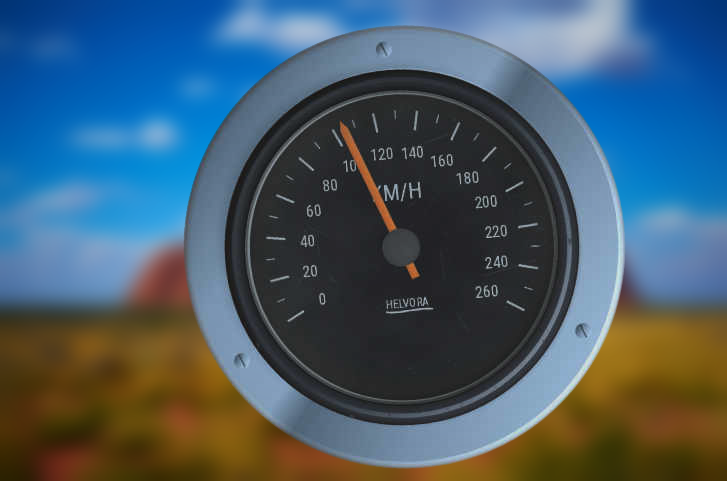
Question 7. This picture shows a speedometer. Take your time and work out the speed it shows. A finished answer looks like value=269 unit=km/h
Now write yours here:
value=105 unit=km/h
